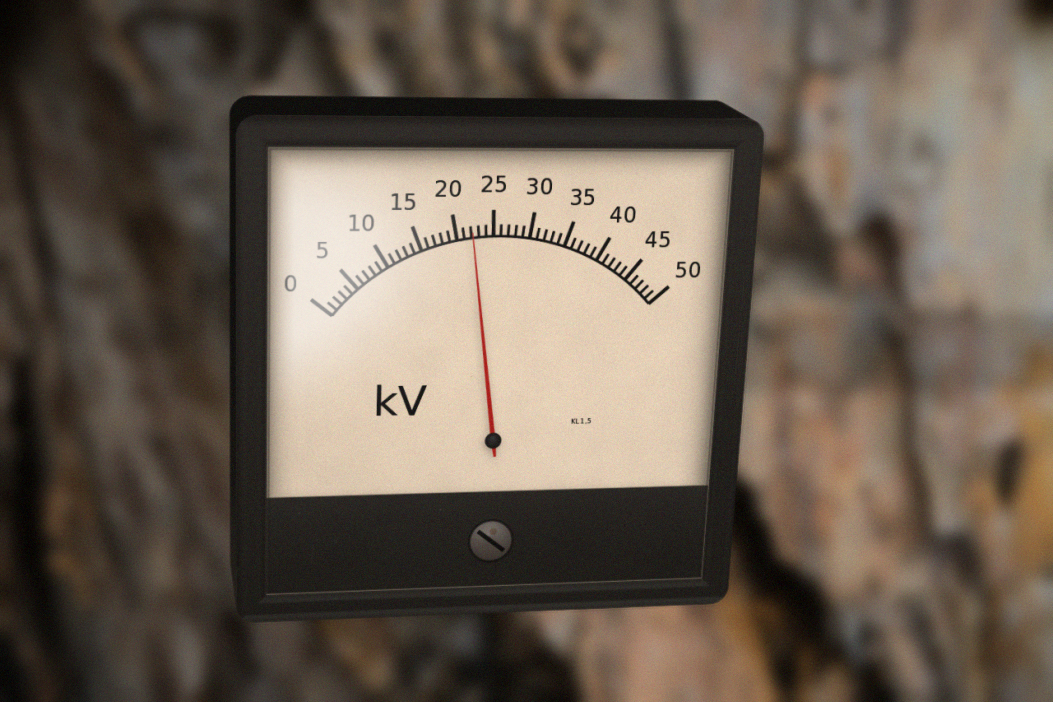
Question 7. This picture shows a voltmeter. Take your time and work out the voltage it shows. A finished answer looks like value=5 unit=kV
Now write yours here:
value=22 unit=kV
